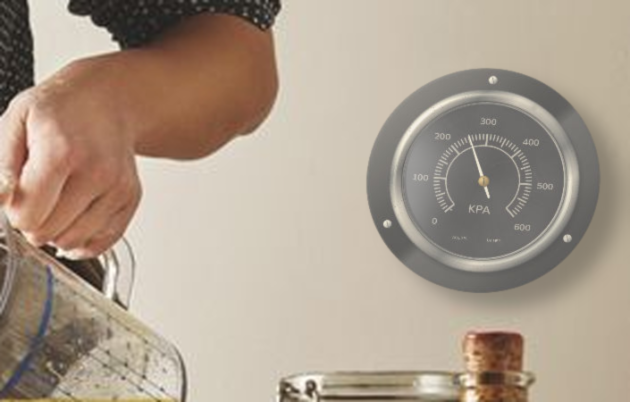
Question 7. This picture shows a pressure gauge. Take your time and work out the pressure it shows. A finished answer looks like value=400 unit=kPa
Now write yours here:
value=250 unit=kPa
